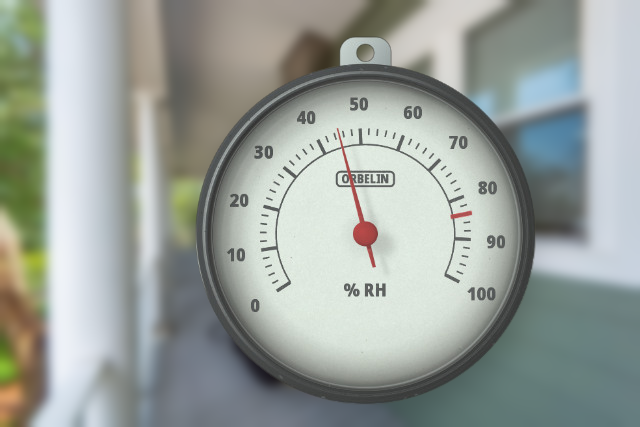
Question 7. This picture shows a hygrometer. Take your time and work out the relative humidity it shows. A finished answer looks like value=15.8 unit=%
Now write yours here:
value=45 unit=%
